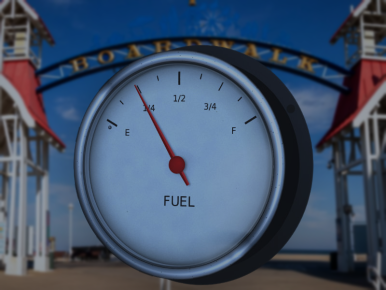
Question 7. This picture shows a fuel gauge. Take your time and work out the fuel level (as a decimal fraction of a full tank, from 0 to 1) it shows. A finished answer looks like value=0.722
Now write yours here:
value=0.25
